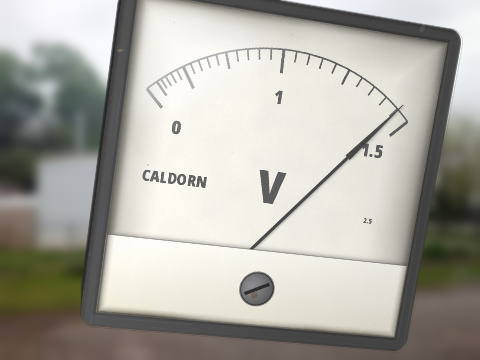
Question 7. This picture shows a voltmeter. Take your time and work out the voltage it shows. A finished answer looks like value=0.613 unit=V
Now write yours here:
value=1.45 unit=V
